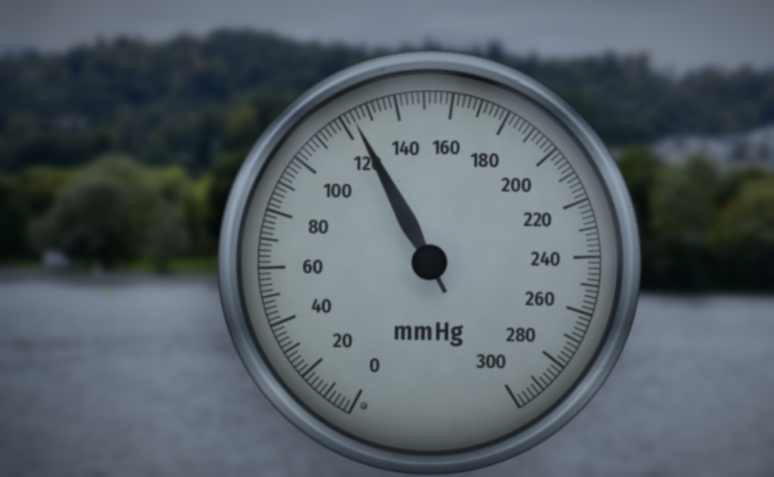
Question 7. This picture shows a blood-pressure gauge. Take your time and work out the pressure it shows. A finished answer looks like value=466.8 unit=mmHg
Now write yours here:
value=124 unit=mmHg
